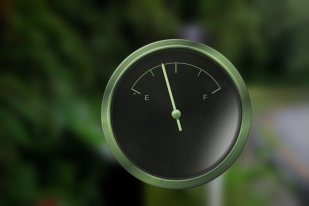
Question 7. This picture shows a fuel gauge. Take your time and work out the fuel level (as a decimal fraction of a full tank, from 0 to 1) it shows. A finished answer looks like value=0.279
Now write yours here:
value=0.375
